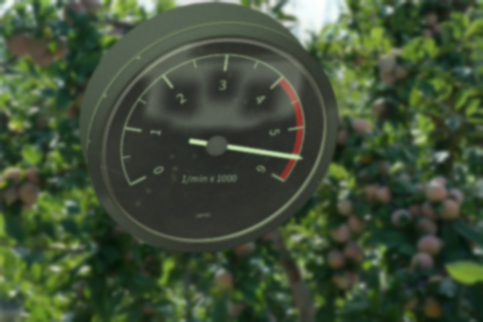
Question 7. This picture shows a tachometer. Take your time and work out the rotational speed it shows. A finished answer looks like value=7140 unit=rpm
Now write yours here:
value=5500 unit=rpm
